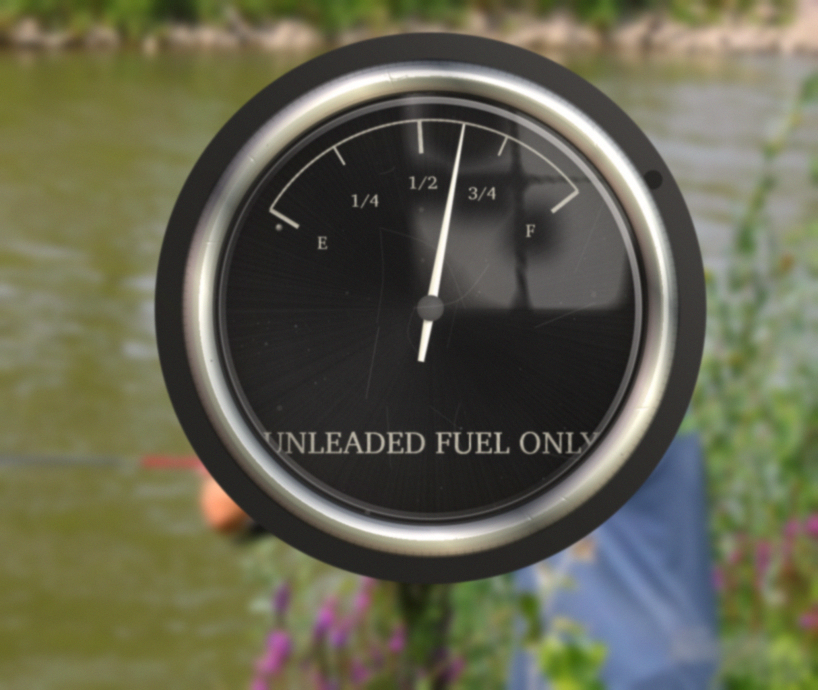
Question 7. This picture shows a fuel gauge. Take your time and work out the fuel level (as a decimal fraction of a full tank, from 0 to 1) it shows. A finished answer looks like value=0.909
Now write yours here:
value=0.625
